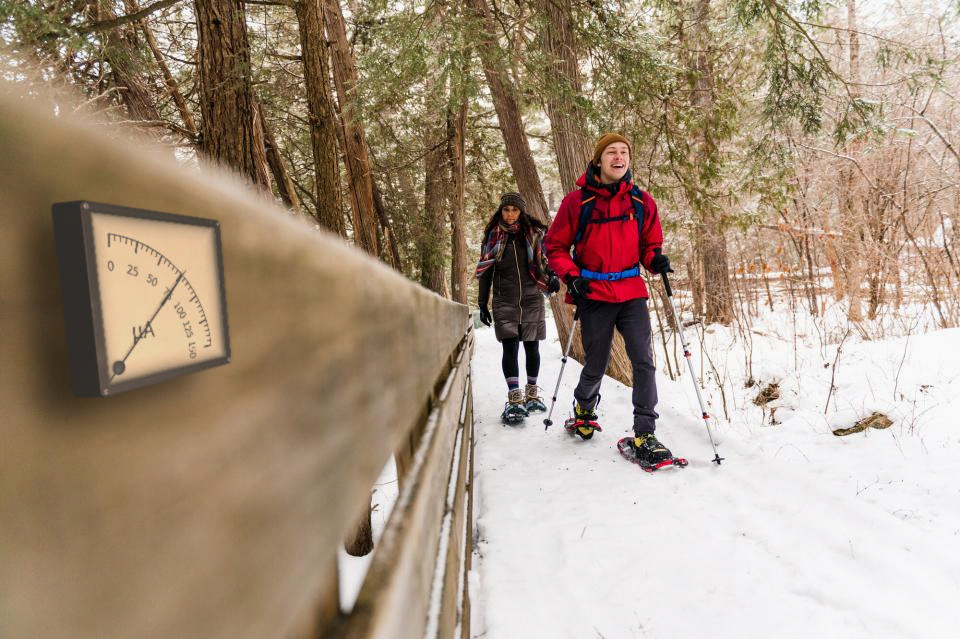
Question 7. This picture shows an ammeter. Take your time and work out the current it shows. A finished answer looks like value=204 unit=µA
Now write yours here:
value=75 unit=µA
